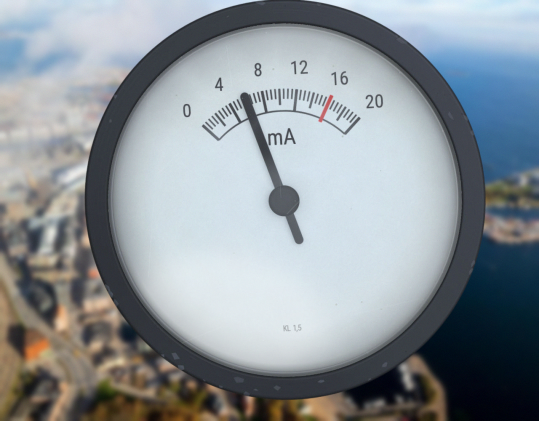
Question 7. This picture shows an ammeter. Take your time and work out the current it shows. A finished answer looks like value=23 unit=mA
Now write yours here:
value=6 unit=mA
